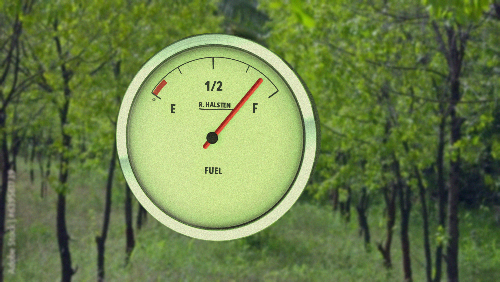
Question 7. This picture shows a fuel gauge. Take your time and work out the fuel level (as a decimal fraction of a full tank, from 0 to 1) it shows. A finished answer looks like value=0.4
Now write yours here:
value=0.875
